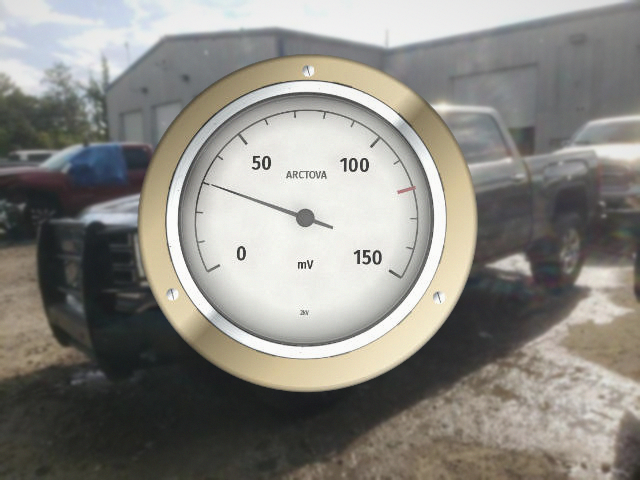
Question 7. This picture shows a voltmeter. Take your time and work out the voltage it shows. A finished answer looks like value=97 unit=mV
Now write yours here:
value=30 unit=mV
